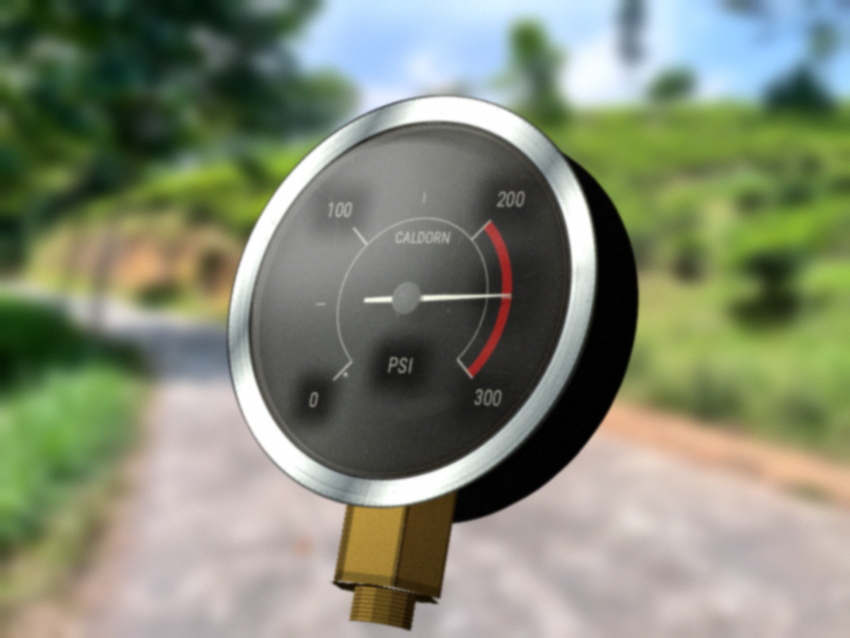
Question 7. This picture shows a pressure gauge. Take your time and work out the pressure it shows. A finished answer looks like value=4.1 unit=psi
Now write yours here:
value=250 unit=psi
